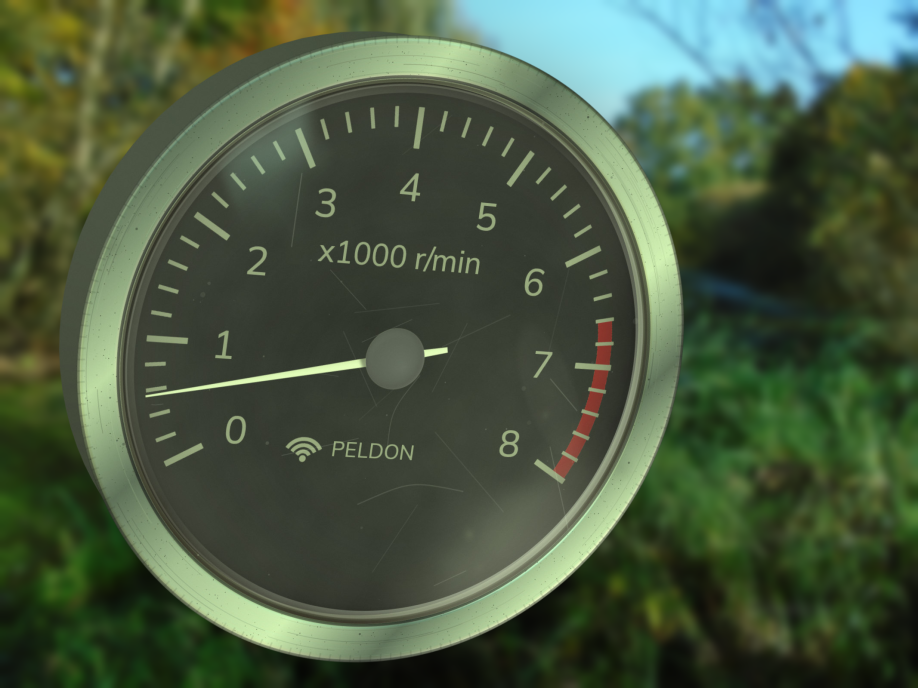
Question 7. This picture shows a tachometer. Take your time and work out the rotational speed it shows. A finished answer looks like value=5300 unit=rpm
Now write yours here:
value=600 unit=rpm
